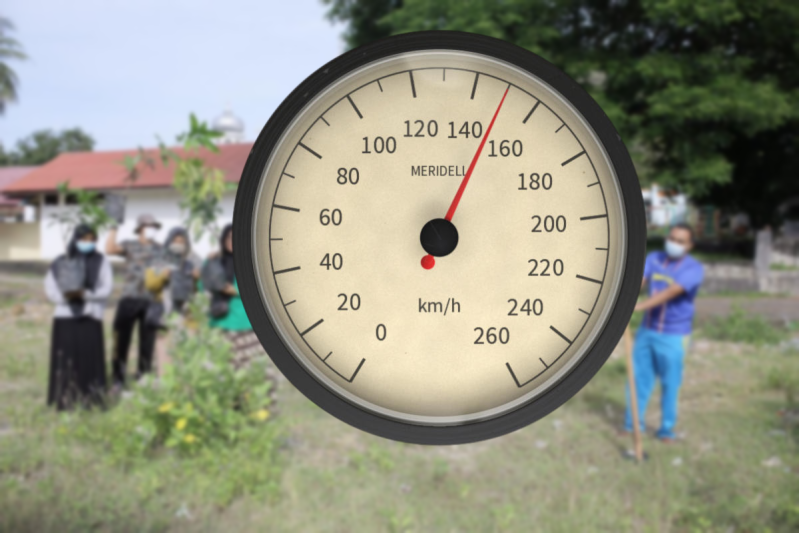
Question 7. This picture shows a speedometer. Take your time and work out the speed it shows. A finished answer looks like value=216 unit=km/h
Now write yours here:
value=150 unit=km/h
